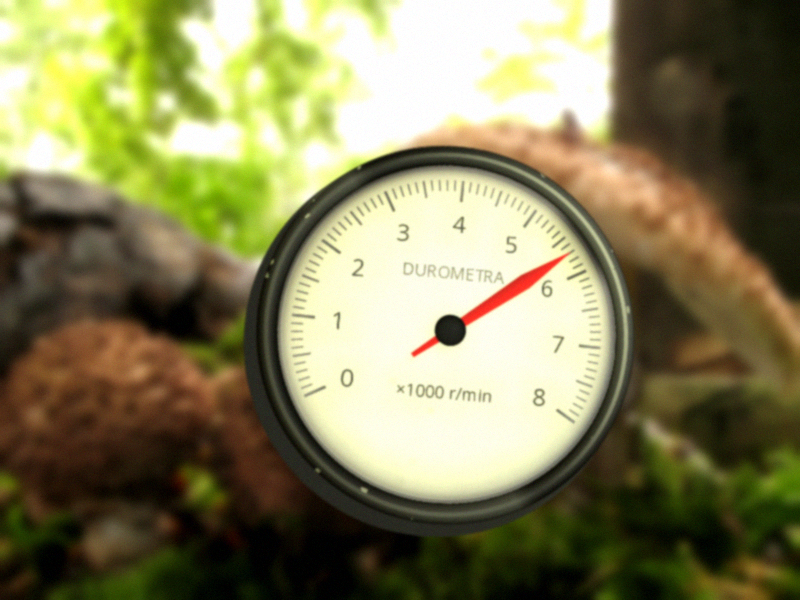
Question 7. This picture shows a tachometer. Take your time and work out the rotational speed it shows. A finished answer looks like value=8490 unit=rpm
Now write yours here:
value=5700 unit=rpm
